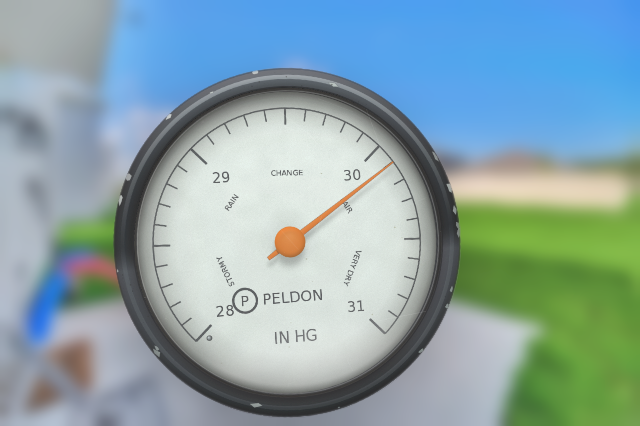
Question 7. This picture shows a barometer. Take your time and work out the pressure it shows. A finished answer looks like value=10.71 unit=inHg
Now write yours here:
value=30.1 unit=inHg
